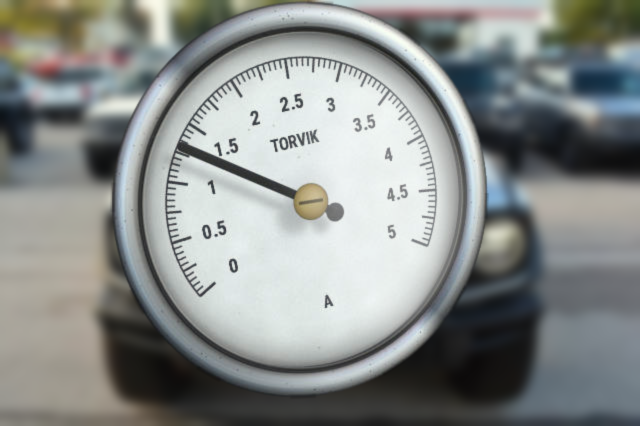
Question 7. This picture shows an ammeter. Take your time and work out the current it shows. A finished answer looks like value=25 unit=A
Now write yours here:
value=1.3 unit=A
